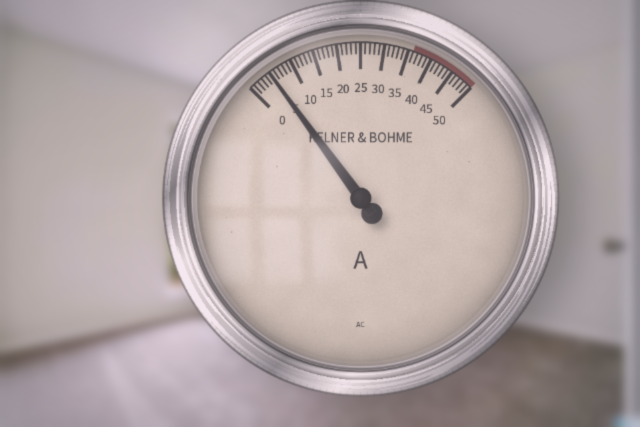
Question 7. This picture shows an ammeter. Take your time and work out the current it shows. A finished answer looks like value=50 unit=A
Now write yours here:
value=5 unit=A
